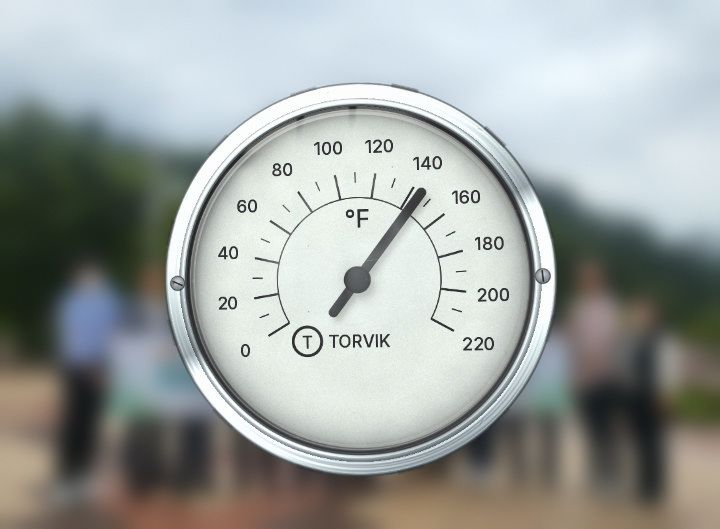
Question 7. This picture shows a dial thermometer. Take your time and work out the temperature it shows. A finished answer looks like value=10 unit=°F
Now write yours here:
value=145 unit=°F
